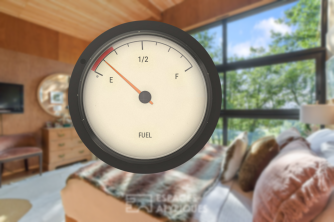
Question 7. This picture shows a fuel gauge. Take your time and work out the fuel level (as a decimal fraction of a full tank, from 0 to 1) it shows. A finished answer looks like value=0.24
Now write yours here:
value=0.125
